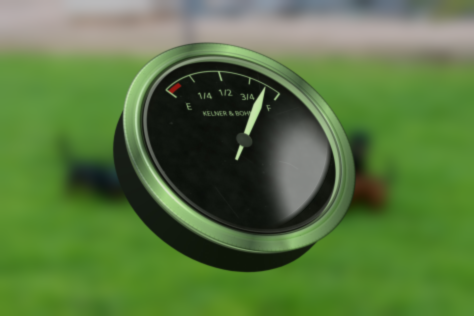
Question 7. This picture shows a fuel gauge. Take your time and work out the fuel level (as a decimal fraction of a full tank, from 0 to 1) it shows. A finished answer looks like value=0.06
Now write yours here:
value=0.875
